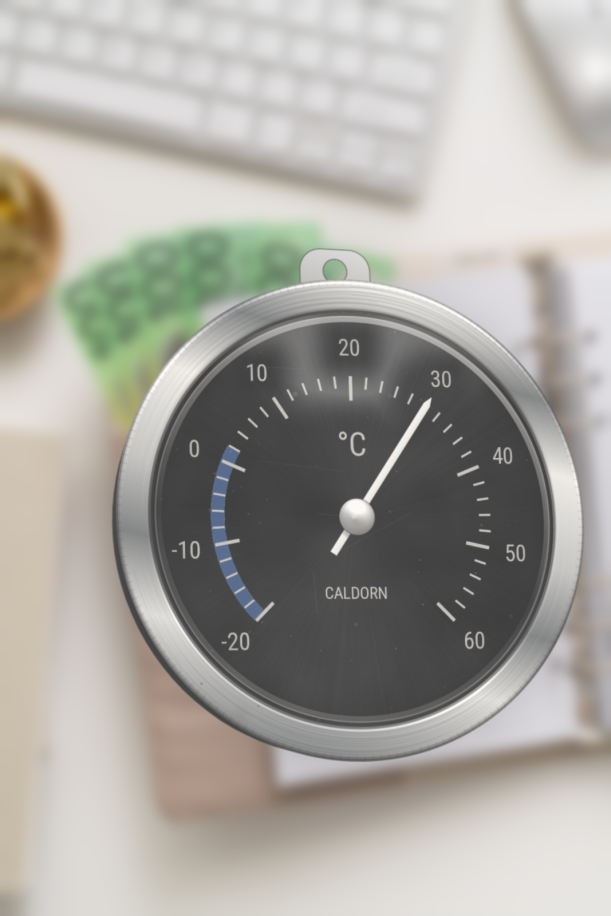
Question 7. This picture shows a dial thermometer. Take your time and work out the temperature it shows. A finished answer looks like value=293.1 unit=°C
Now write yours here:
value=30 unit=°C
